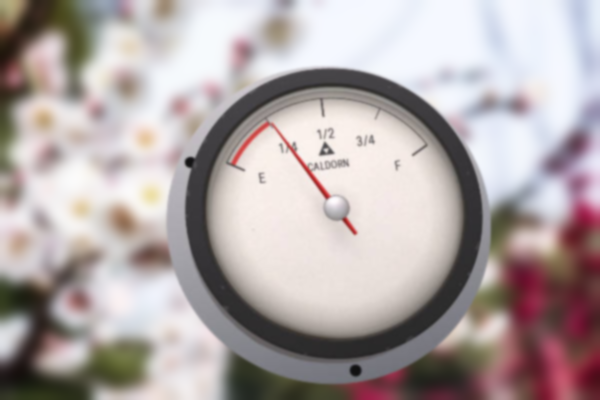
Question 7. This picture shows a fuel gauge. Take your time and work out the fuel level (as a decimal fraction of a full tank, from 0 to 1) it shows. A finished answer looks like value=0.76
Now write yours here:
value=0.25
